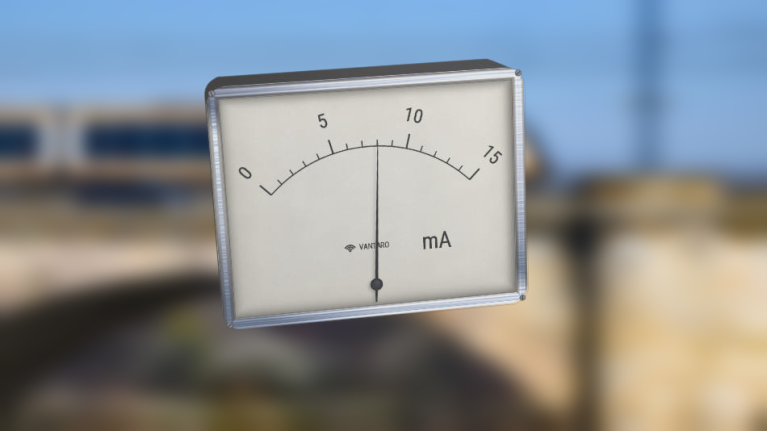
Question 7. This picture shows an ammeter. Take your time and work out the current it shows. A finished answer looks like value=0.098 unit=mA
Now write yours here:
value=8 unit=mA
